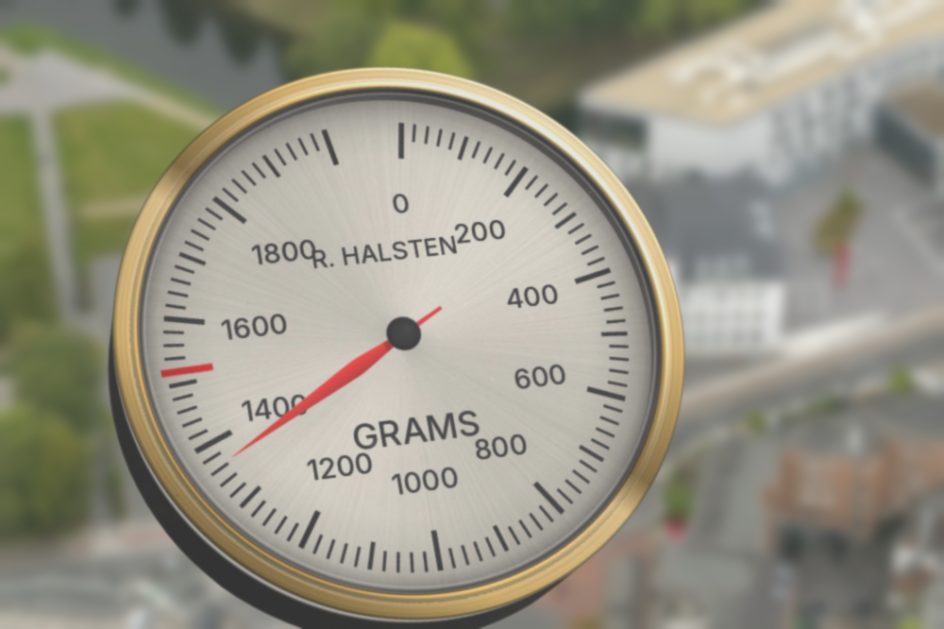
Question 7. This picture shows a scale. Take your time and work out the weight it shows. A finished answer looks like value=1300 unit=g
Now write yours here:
value=1360 unit=g
